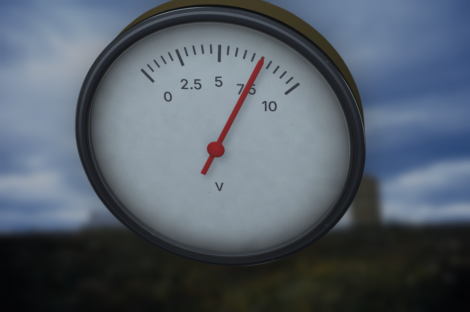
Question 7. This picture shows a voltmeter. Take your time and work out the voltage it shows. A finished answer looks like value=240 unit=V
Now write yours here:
value=7.5 unit=V
